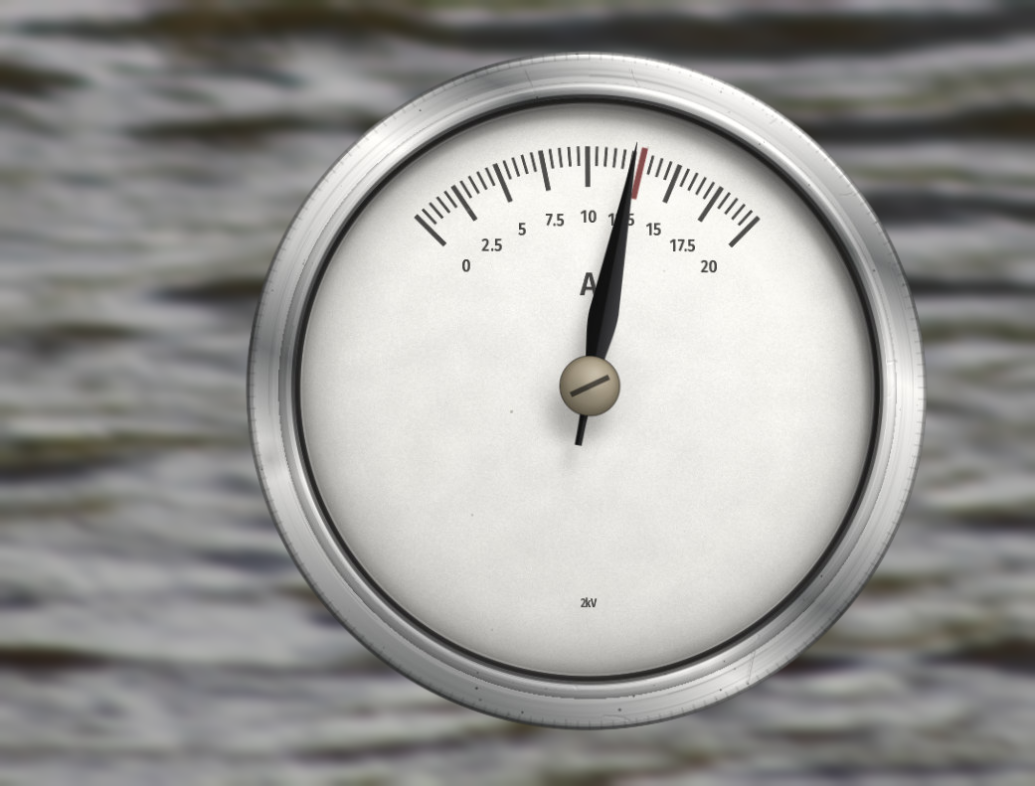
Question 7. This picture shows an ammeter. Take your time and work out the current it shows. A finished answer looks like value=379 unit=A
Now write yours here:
value=12.5 unit=A
